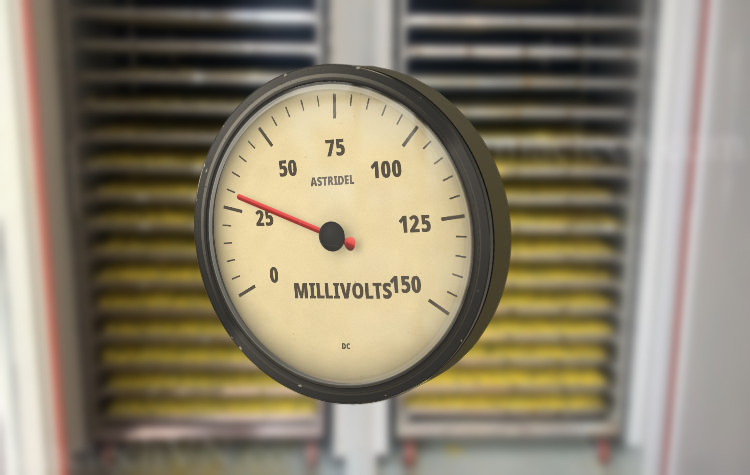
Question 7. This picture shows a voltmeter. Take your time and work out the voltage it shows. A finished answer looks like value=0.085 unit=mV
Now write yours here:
value=30 unit=mV
